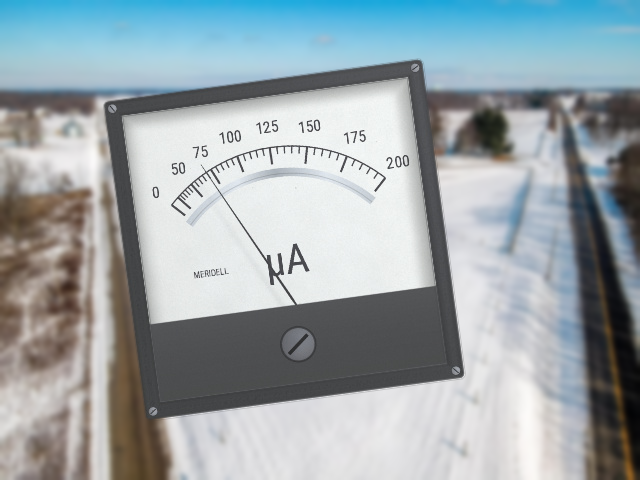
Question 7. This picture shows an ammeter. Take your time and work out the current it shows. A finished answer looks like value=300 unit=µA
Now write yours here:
value=70 unit=µA
